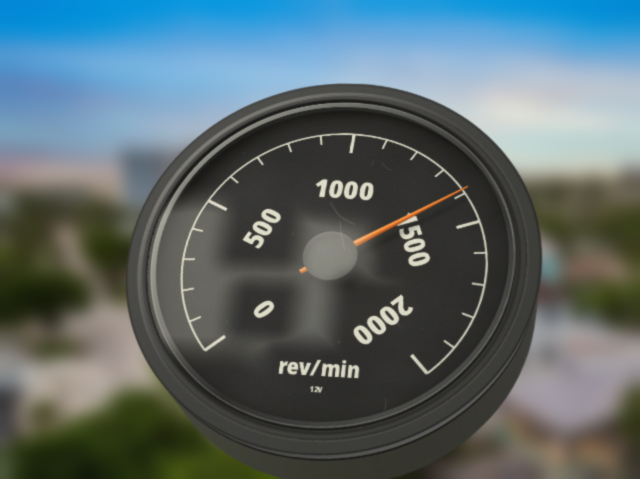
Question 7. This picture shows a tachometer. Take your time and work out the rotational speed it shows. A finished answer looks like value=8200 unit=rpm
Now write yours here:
value=1400 unit=rpm
